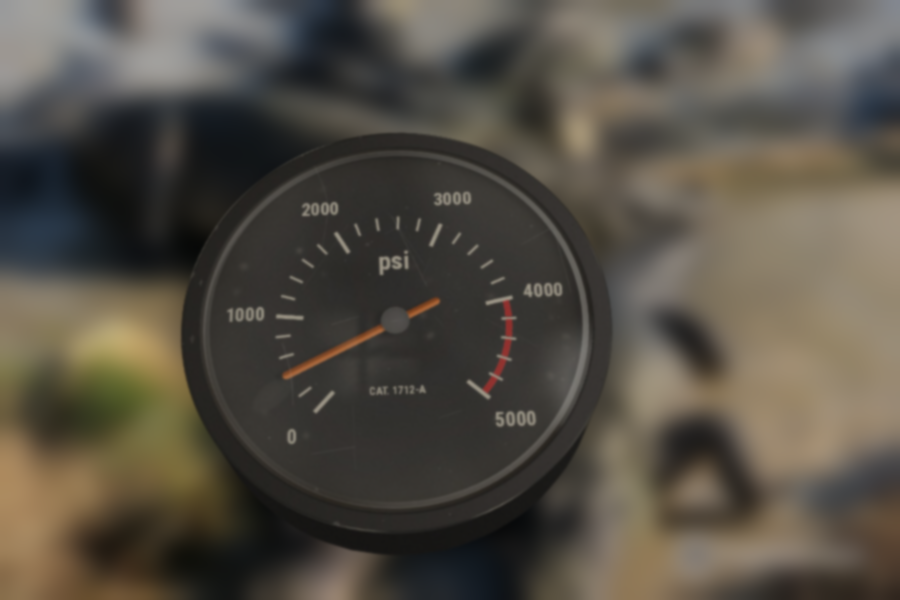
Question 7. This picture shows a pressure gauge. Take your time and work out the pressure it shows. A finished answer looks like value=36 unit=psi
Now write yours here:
value=400 unit=psi
